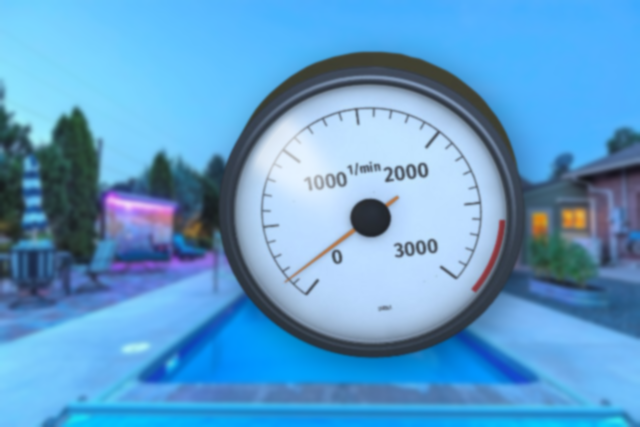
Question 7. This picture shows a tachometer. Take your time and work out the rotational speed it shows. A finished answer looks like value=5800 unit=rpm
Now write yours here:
value=150 unit=rpm
